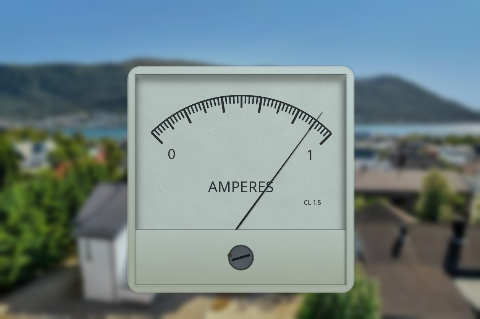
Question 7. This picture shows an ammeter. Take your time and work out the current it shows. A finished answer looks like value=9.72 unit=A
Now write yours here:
value=0.9 unit=A
